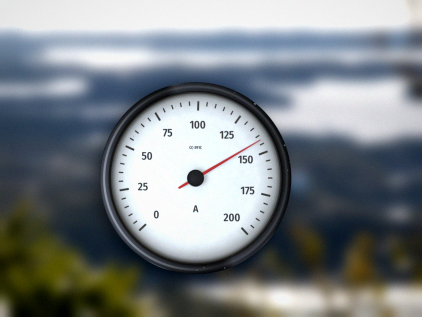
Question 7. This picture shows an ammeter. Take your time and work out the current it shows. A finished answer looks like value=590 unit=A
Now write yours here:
value=142.5 unit=A
